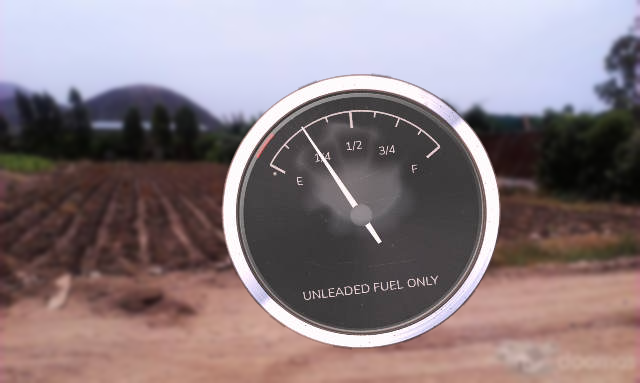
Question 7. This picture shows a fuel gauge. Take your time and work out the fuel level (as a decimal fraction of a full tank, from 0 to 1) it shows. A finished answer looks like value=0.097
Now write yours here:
value=0.25
